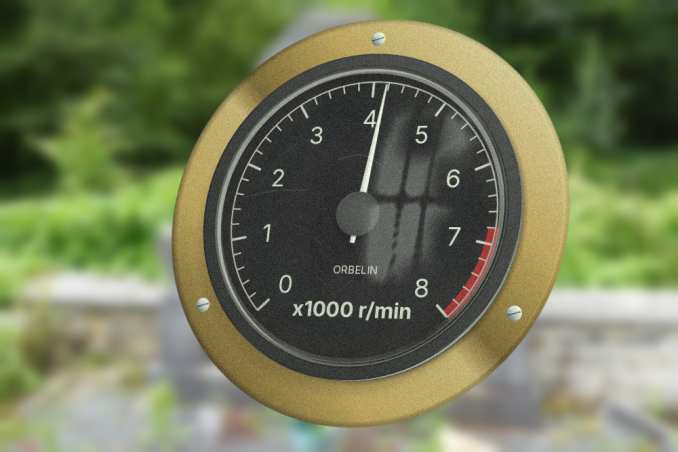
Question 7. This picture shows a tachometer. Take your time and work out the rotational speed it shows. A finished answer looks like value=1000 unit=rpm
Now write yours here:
value=4200 unit=rpm
